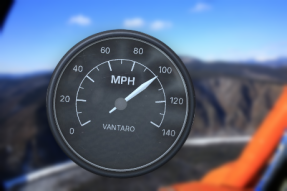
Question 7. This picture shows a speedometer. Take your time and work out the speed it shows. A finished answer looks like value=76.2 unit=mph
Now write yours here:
value=100 unit=mph
